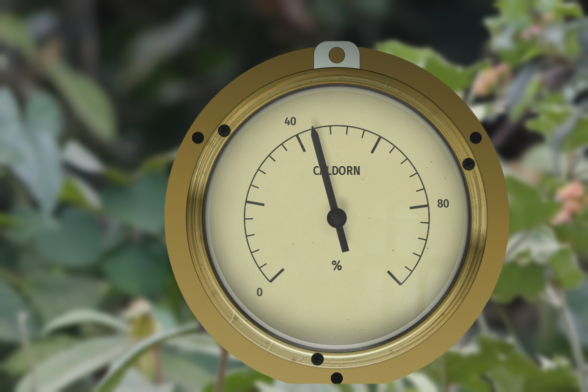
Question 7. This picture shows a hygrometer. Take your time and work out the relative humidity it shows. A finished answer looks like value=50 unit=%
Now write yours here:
value=44 unit=%
